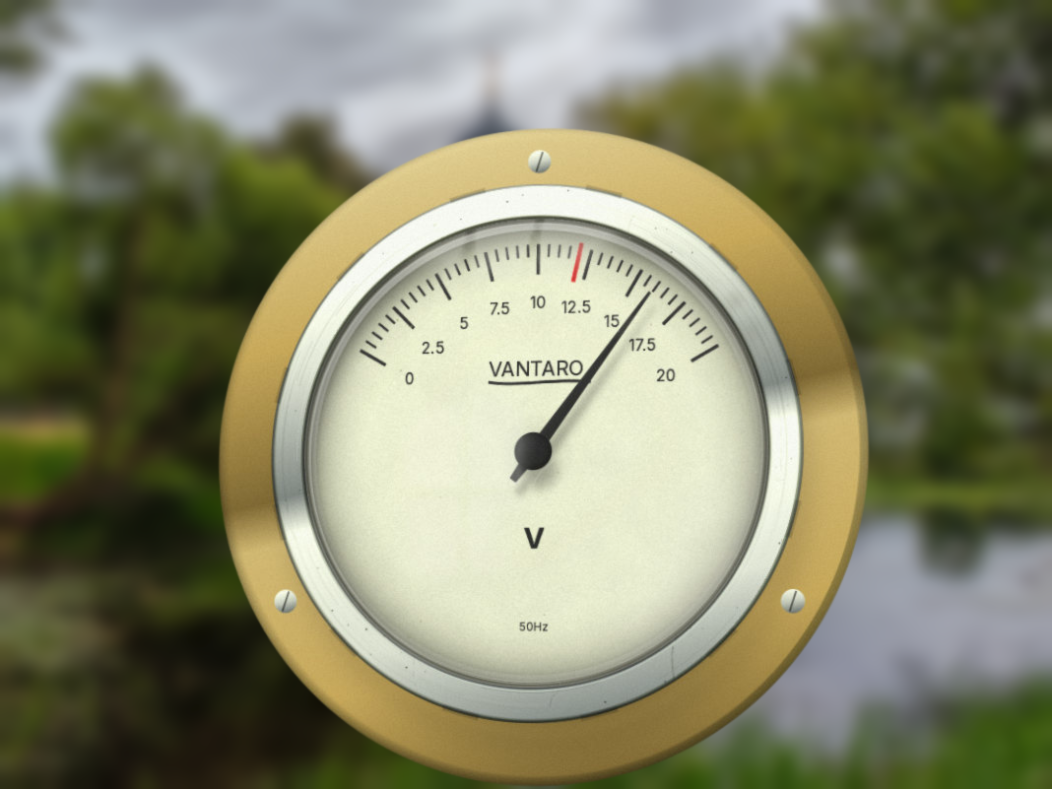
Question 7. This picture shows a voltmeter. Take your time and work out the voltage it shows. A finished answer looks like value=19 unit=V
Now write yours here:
value=16 unit=V
